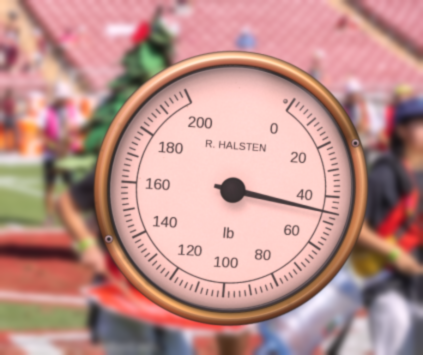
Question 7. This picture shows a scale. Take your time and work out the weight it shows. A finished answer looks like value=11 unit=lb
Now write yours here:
value=46 unit=lb
